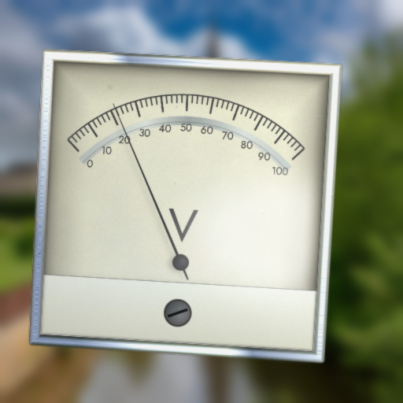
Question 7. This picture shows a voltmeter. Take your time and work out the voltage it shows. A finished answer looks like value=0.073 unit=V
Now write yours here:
value=22 unit=V
